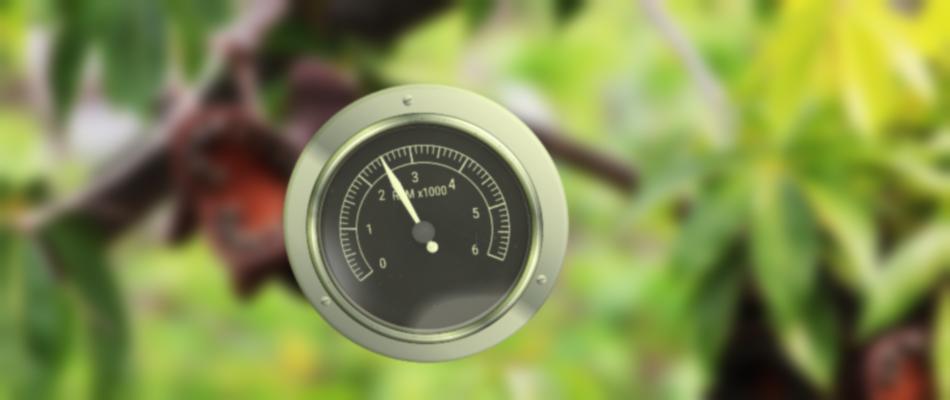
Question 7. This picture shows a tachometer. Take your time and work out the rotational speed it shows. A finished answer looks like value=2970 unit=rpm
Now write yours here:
value=2500 unit=rpm
